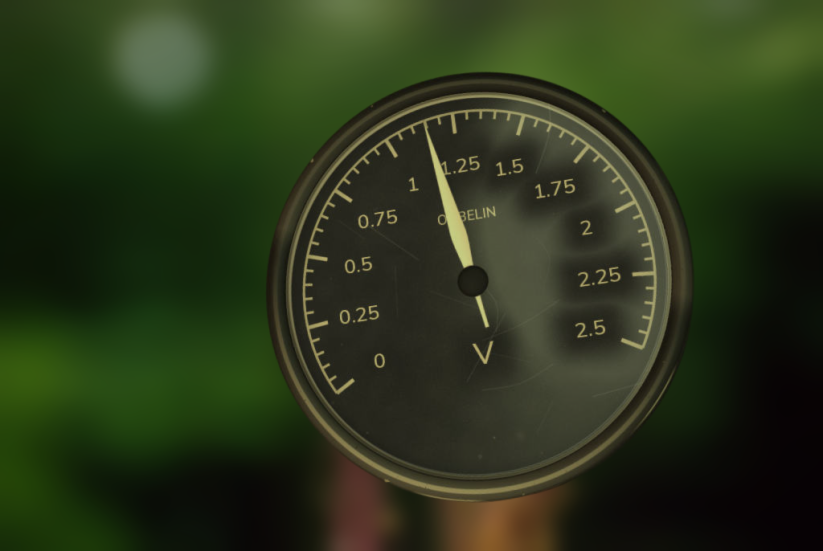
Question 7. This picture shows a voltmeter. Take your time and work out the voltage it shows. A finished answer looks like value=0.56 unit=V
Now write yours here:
value=1.15 unit=V
